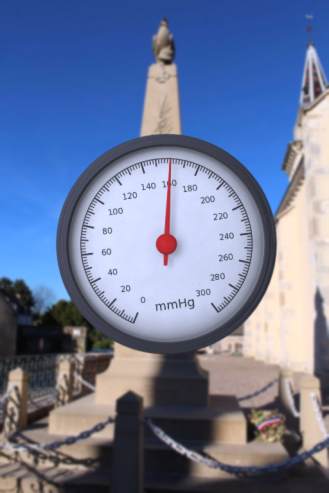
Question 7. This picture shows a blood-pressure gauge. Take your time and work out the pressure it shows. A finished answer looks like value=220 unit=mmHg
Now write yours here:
value=160 unit=mmHg
